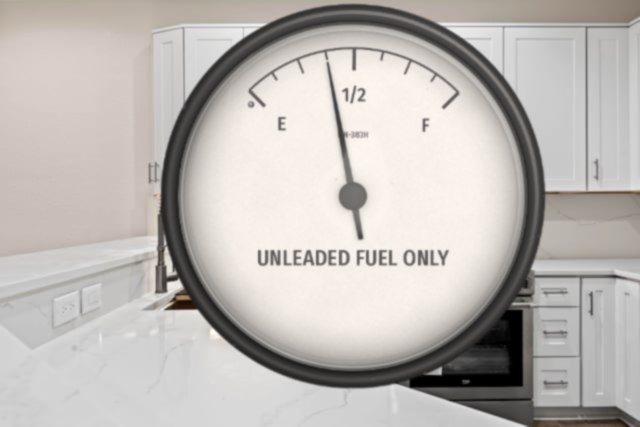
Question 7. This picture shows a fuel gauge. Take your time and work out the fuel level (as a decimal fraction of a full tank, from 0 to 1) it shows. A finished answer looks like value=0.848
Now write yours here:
value=0.375
